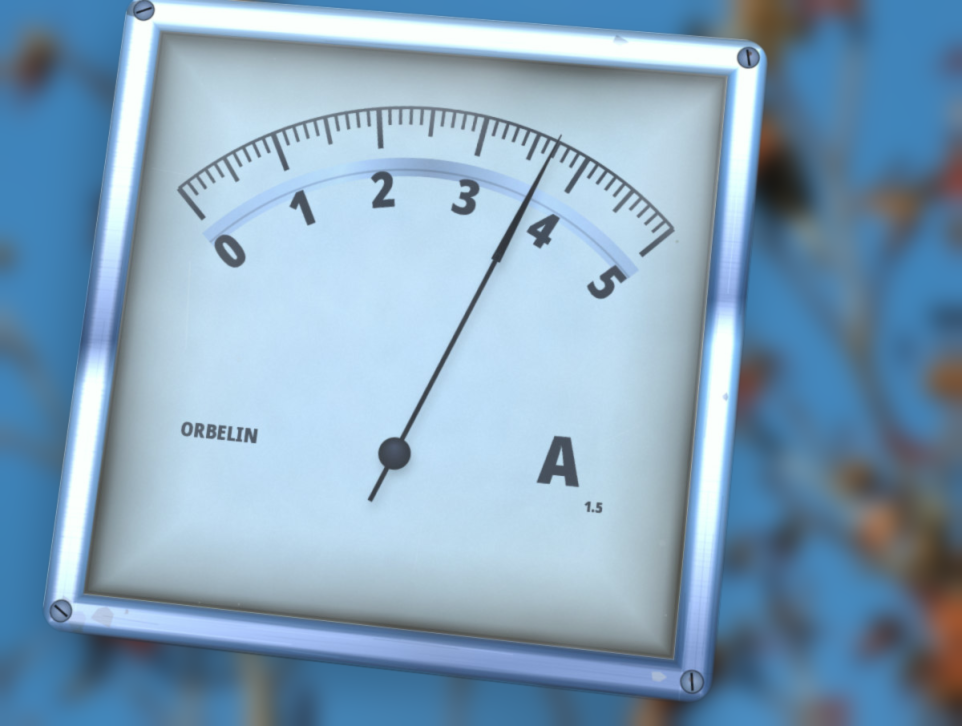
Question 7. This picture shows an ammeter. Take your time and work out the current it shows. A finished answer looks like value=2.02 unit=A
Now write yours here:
value=3.7 unit=A
